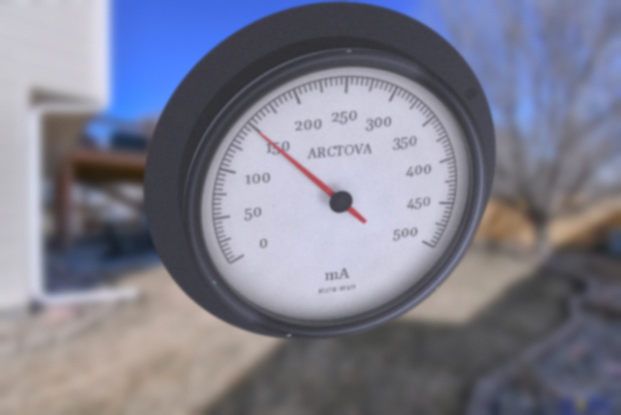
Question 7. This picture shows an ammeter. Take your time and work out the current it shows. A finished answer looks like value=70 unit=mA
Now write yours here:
value=150 unit=mA
